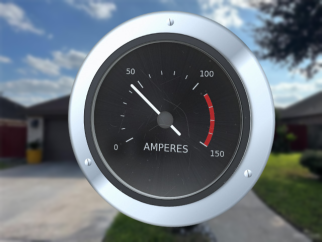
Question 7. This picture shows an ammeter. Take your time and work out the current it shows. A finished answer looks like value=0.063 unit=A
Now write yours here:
value=45 unit=A
